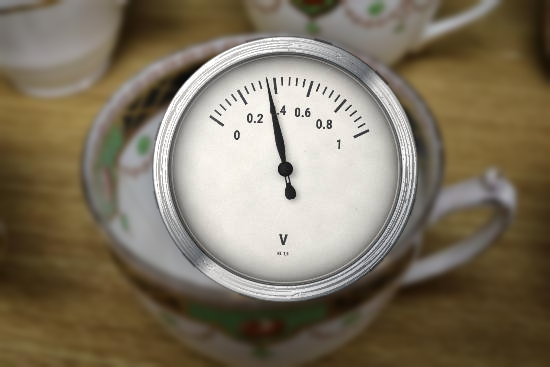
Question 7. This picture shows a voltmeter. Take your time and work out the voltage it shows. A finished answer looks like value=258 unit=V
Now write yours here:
value=0.36 unit=V
